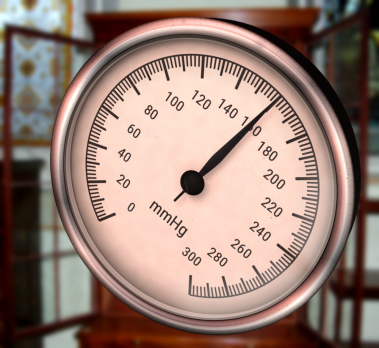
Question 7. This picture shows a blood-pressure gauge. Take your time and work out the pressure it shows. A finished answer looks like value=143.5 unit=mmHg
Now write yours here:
value=160 unit=mmHg
